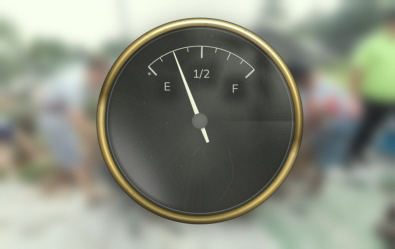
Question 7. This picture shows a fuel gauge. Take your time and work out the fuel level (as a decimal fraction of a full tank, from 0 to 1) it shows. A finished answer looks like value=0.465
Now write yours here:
value=0.25
